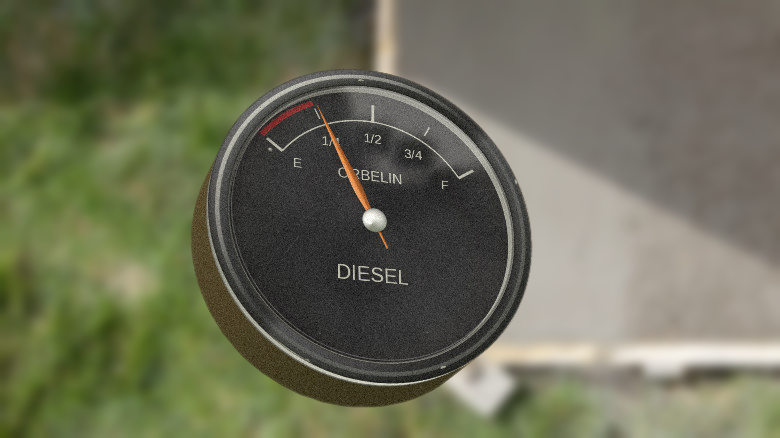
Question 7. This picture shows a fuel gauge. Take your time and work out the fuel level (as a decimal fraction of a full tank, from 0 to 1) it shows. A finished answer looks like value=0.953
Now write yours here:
value=0.25
